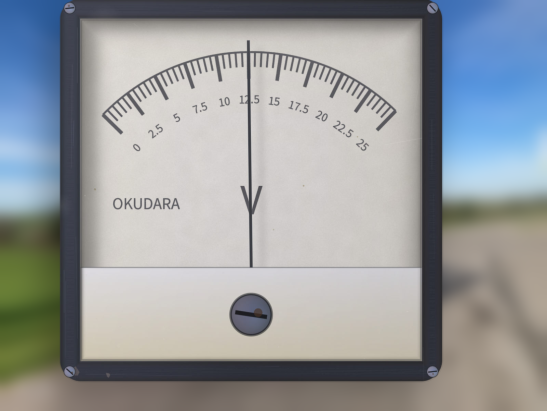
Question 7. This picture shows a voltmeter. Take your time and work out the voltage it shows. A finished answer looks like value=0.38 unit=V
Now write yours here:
value=12.5 unit=V
